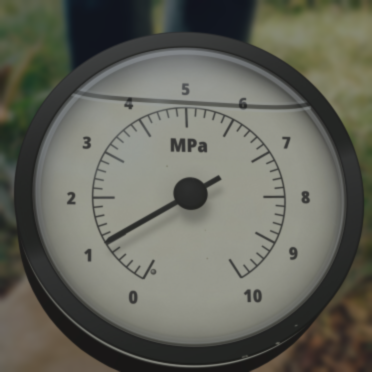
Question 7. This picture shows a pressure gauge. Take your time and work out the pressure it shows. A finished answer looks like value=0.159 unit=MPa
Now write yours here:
value=1 unit=MPa
